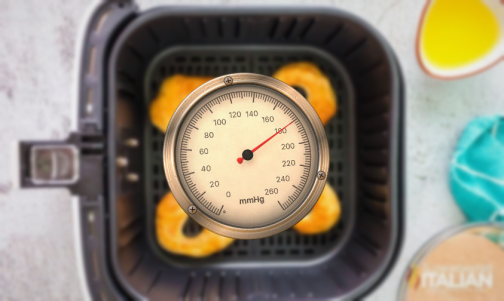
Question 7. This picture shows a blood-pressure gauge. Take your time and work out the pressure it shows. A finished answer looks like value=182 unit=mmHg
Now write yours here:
value=180 unit=mmHg
